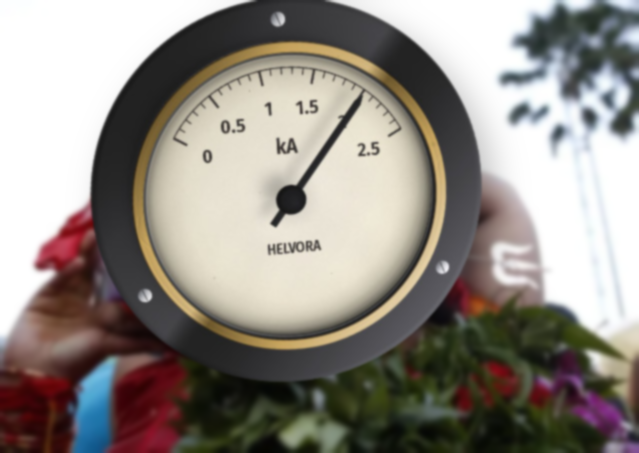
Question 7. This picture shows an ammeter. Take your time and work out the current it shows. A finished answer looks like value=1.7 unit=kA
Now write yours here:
value=2 unit=kA
